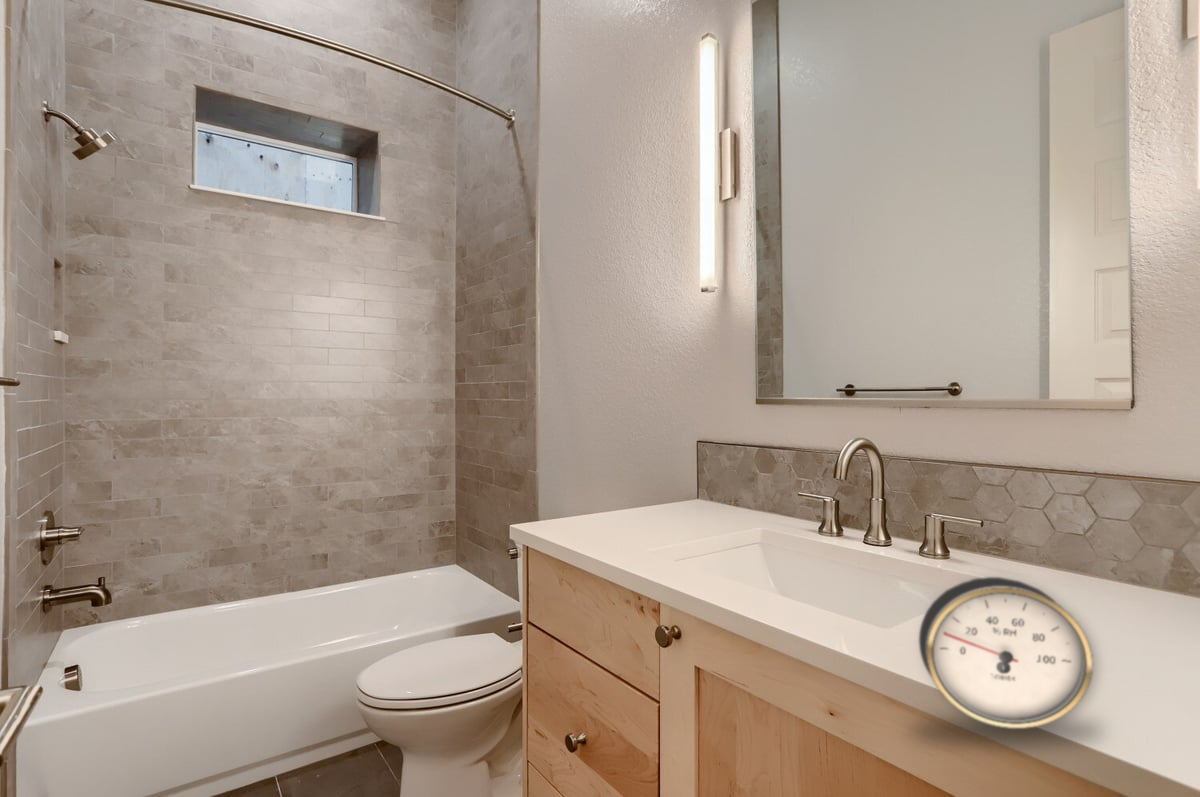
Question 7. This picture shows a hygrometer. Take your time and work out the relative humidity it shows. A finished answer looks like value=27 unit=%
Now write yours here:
value=10 unit=%
